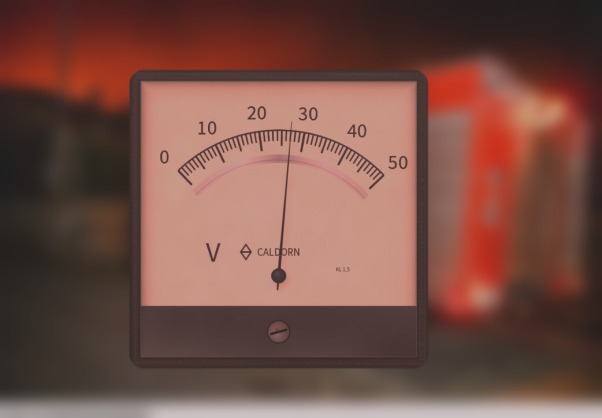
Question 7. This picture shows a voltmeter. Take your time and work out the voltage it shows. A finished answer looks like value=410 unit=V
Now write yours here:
value=27 unit=V
